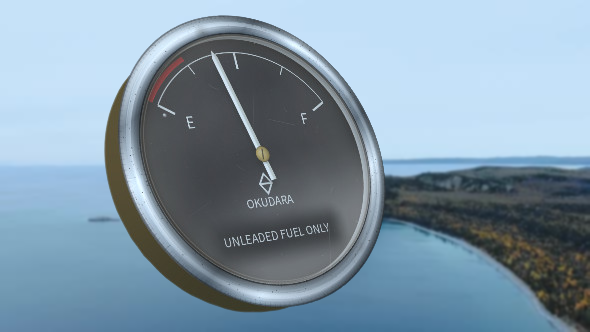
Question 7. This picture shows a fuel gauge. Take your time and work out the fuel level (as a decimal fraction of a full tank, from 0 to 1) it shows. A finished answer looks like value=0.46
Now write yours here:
value=0.375
